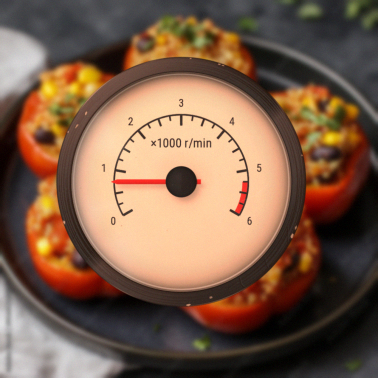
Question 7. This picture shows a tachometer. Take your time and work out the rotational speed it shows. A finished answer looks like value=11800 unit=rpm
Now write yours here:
value=750 unit=rpm
